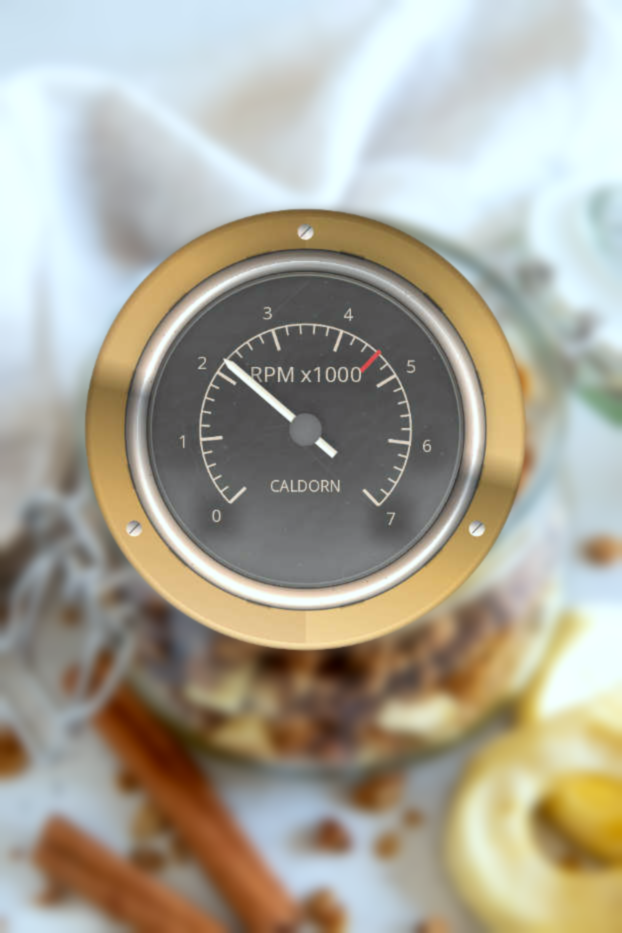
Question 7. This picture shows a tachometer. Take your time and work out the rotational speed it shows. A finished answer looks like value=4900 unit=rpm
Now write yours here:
value=2200 unit=rpm
